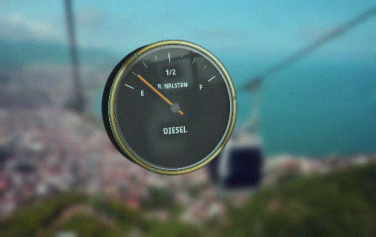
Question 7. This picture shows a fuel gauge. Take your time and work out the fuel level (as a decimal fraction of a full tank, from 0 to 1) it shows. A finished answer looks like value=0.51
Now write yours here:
value=0.125
